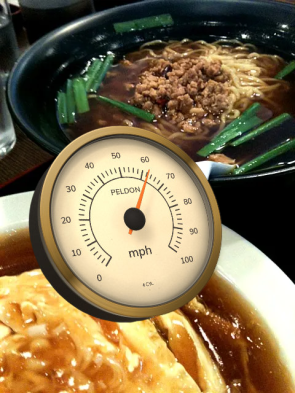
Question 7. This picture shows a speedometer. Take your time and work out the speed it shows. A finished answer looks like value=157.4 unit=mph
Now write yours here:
value=62 unit=mph
